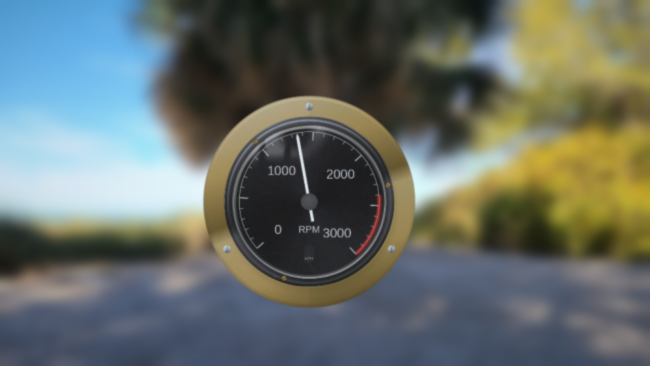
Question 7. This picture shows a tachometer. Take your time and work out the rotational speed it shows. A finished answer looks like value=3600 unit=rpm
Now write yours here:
value=1350 unit=rpm
